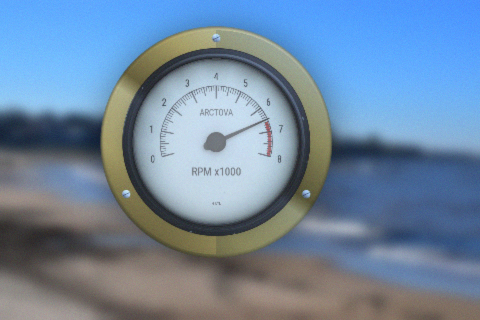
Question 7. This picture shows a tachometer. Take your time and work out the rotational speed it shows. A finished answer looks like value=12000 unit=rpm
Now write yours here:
value=6500 unit=rpm
